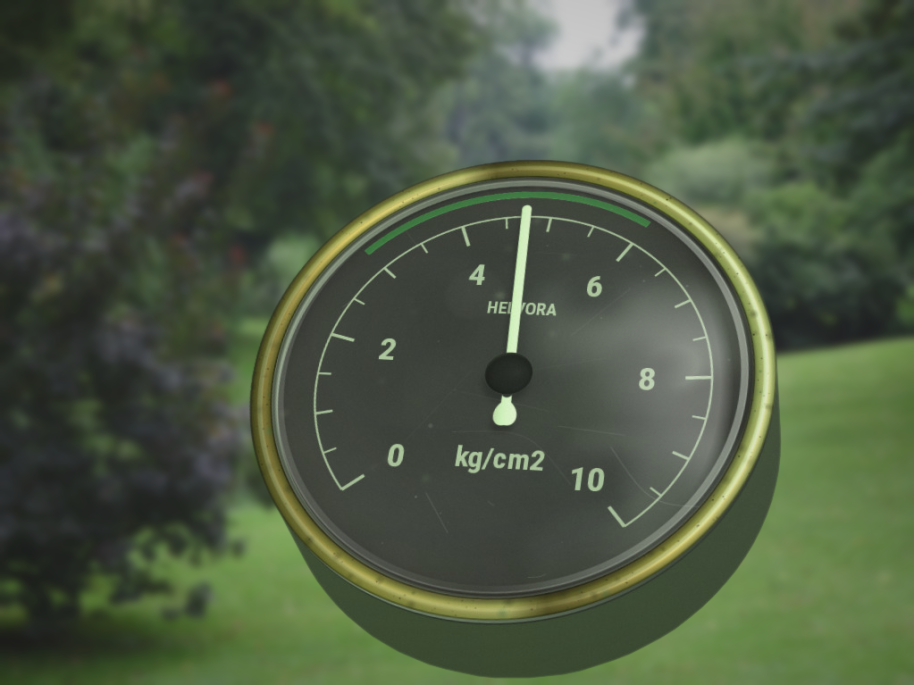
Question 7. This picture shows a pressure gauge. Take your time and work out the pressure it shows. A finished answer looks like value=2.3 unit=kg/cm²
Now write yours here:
value=4.75 unit=kg/cm²
